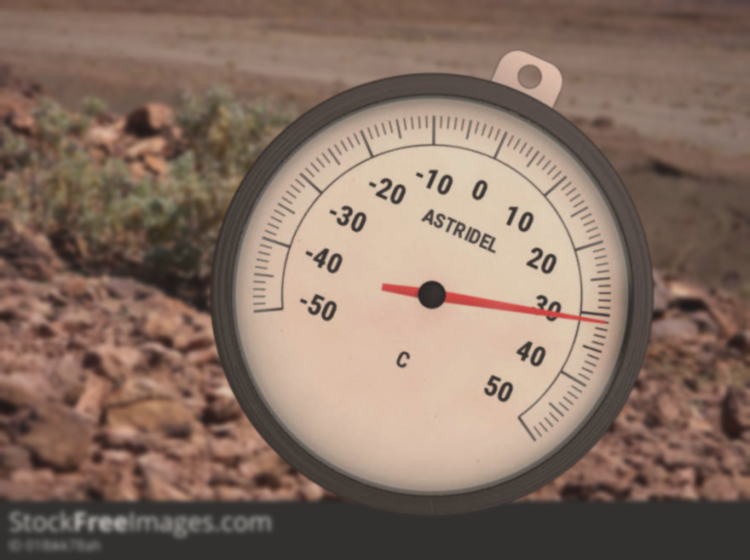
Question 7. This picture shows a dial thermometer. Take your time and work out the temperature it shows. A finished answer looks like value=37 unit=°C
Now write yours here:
value=31 unit=°C
